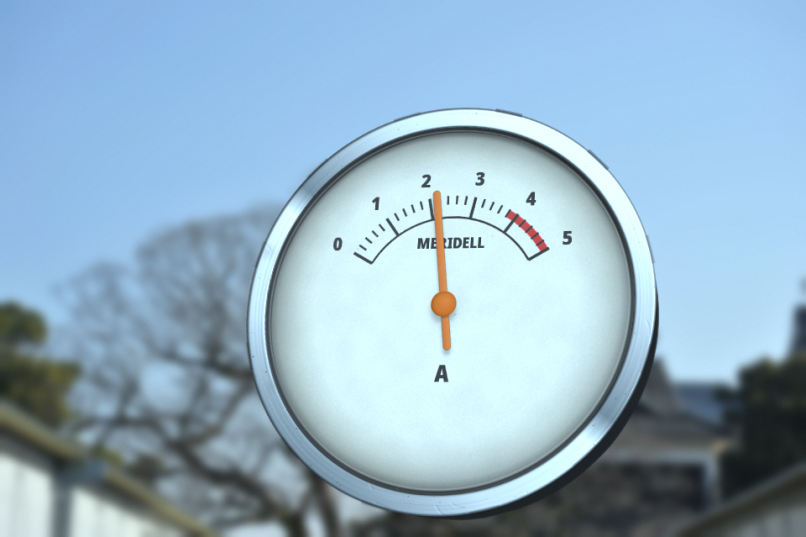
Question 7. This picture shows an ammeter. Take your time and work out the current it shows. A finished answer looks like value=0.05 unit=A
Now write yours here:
value=2.2 unit=A
